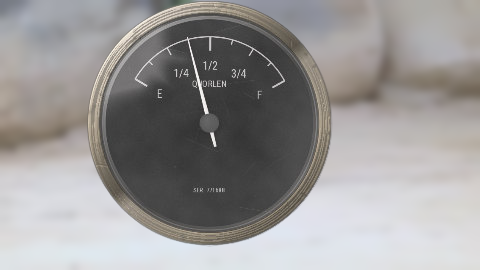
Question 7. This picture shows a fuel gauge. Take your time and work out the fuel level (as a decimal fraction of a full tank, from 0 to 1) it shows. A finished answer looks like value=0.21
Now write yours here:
value=0.375
